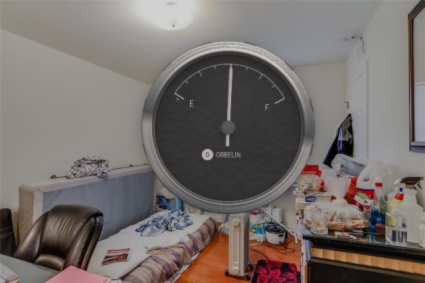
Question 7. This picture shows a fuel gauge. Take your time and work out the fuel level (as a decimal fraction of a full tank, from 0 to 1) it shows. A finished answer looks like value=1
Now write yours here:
value=0.5
